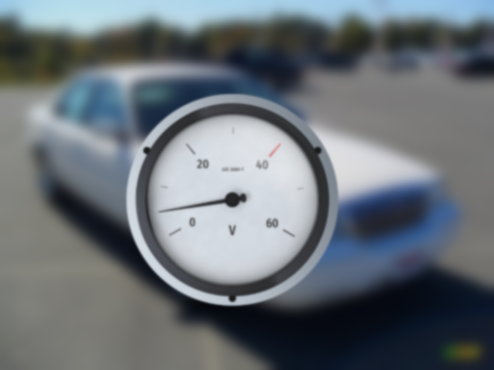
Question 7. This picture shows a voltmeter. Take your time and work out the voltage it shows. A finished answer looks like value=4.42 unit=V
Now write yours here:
value=5 unit=V
